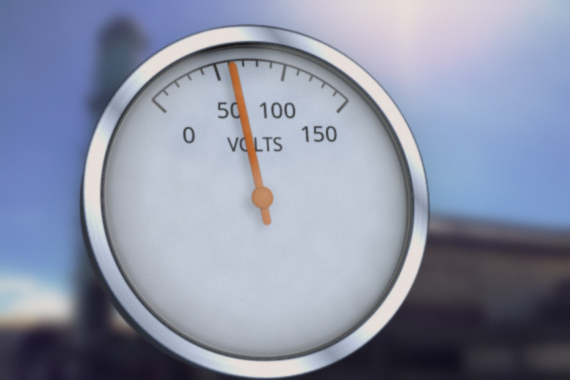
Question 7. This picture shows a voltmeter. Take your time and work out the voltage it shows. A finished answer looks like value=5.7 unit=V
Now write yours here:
value=60 unit=V
